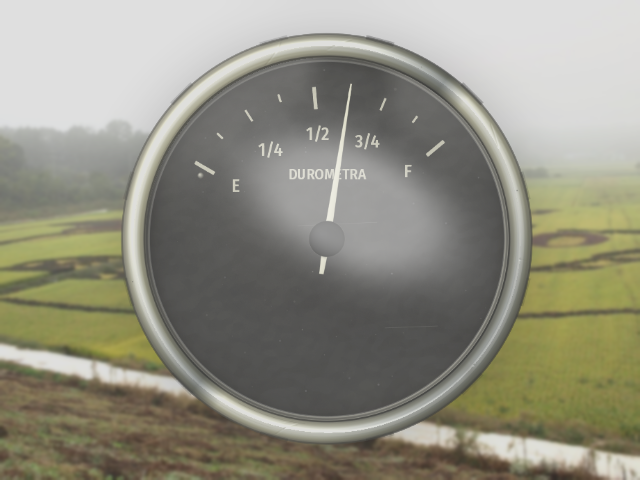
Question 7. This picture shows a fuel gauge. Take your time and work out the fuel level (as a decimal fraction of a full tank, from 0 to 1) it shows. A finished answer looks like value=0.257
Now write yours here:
value=0.625
